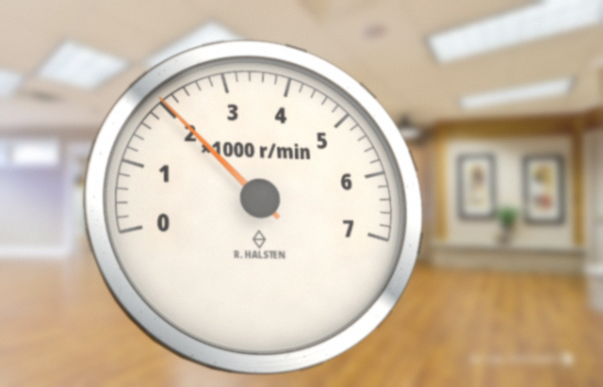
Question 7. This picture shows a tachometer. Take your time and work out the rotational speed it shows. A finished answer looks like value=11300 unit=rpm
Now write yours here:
value=2000 unit=rpm
